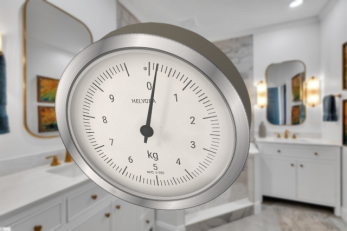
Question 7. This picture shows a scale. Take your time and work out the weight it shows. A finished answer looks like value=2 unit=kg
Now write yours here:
value=0.2 unit=kg
